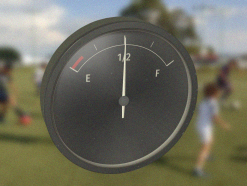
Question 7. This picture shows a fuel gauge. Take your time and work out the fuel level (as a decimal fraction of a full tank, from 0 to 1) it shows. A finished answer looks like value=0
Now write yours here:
value=0.5
